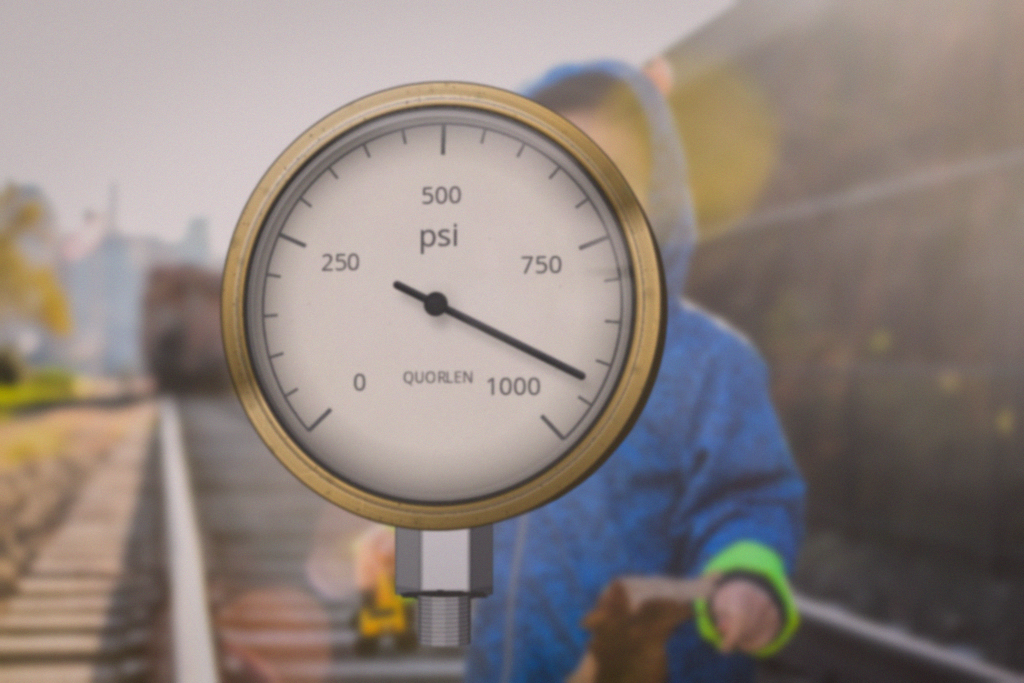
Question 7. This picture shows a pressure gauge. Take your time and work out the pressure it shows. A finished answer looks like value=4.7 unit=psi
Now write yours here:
value=925 unit=psi
